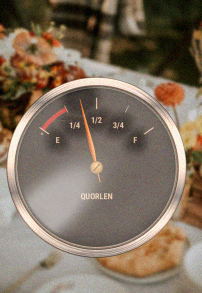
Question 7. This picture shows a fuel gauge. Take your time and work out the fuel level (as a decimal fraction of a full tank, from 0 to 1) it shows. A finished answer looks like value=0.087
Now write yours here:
value=0.375
